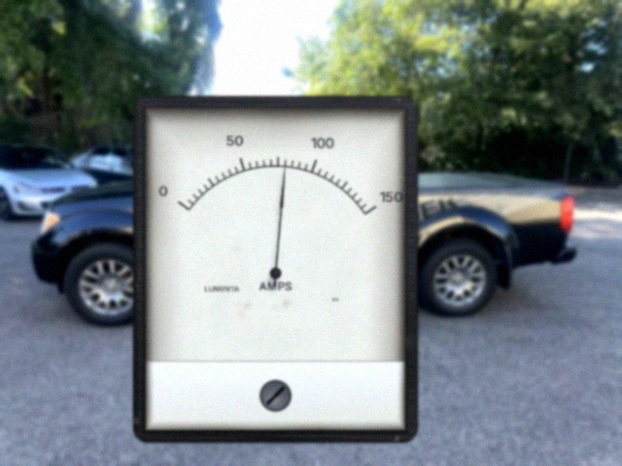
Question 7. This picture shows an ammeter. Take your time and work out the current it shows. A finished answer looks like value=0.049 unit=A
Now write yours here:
value=80 unit=A
